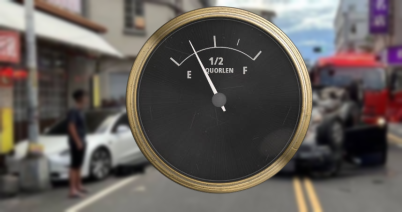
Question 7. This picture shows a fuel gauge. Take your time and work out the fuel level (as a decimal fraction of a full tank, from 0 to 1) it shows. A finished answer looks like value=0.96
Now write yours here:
value=0.25
